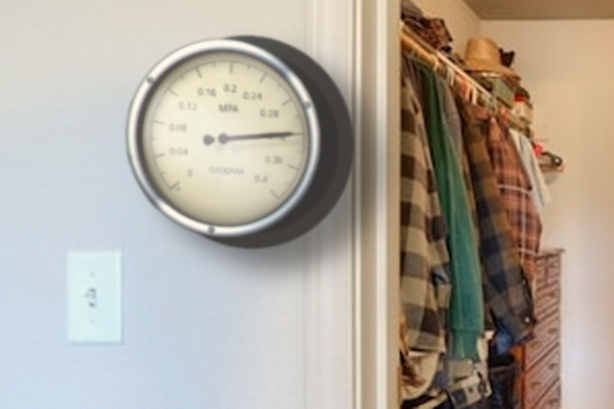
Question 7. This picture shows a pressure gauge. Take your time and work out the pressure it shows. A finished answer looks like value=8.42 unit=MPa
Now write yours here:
value=0.32 unit=MPa
